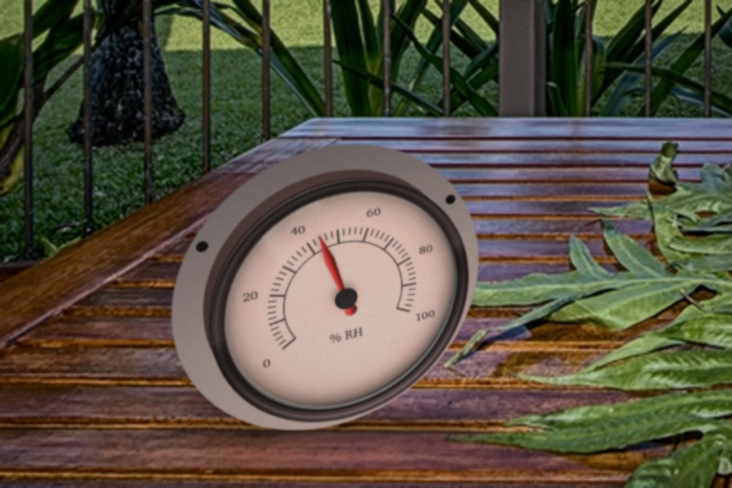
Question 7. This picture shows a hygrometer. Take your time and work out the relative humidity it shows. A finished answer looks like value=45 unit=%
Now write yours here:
value=44 unit=%
